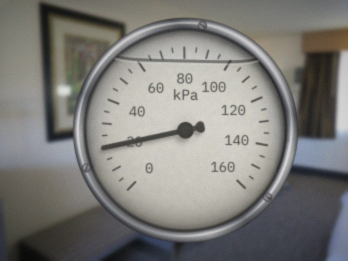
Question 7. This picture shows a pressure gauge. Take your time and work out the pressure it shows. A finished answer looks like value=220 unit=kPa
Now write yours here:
value=20 unit=kPa
